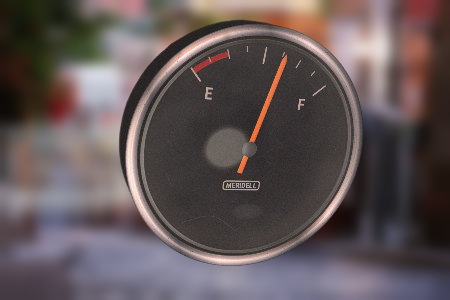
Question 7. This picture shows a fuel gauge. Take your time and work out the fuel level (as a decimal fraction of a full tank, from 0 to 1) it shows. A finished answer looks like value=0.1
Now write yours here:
value=0.625
